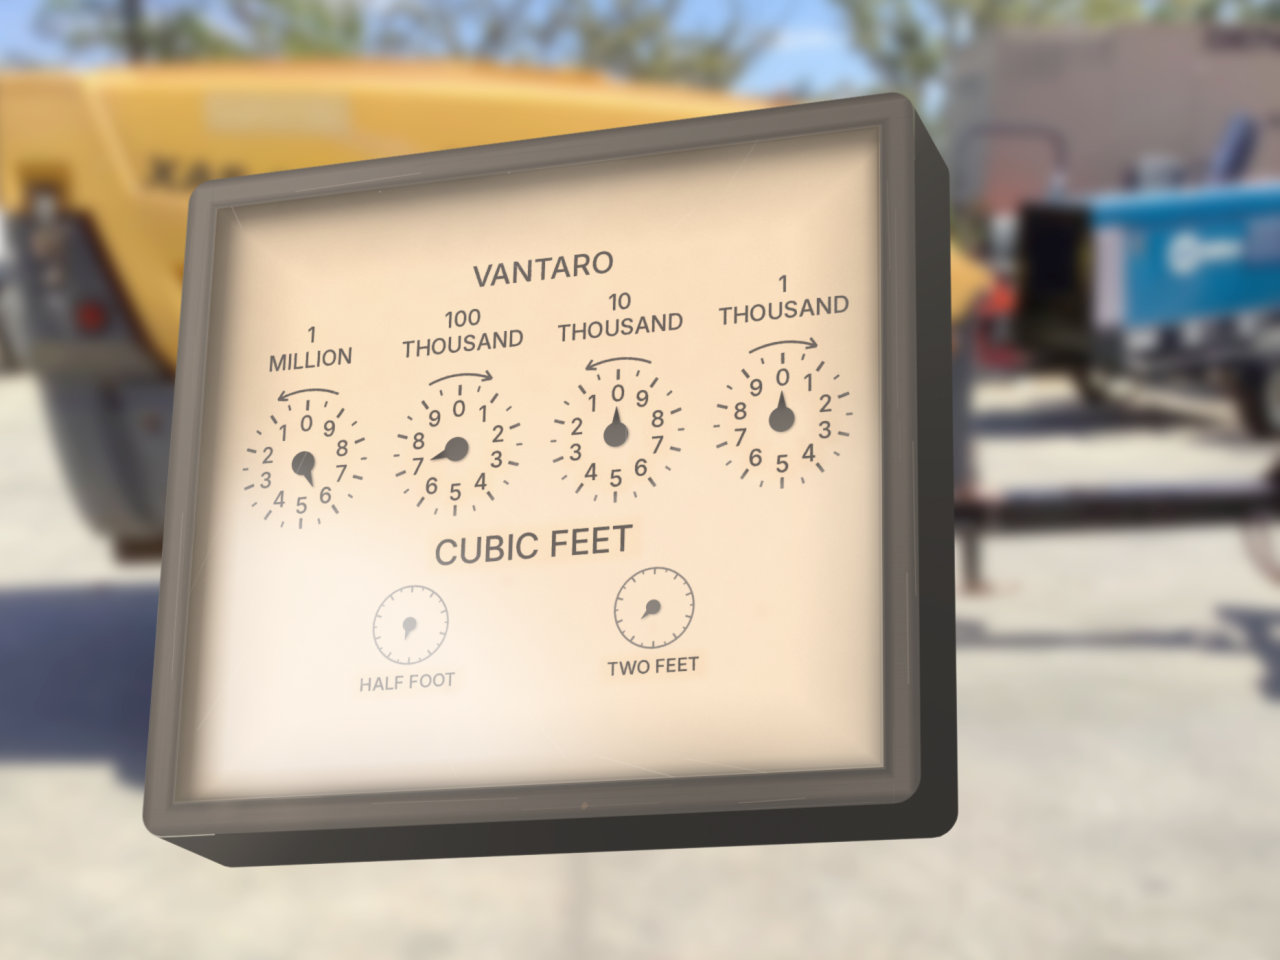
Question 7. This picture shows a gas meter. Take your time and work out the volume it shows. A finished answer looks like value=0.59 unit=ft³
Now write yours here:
value=570000 unit=ft³
